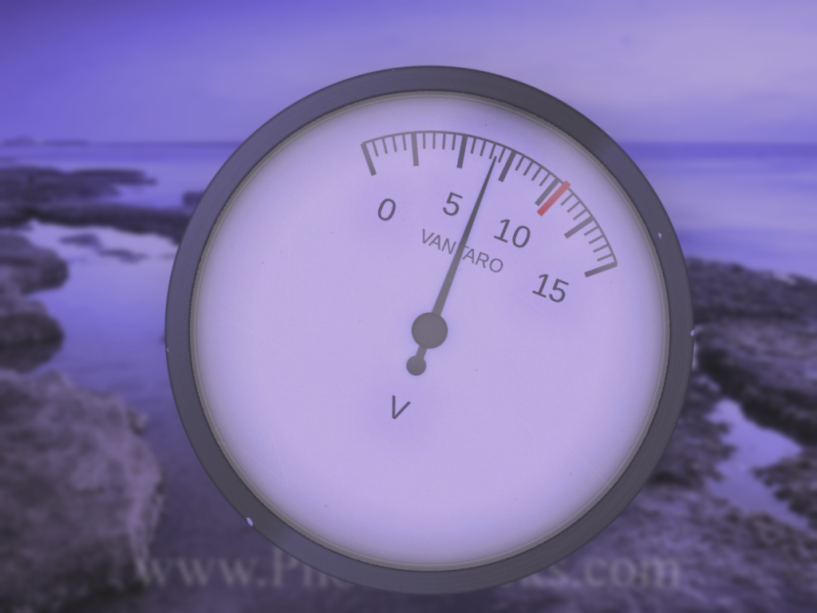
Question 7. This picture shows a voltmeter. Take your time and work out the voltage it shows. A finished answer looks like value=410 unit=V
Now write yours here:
value=6.75 unit=V
